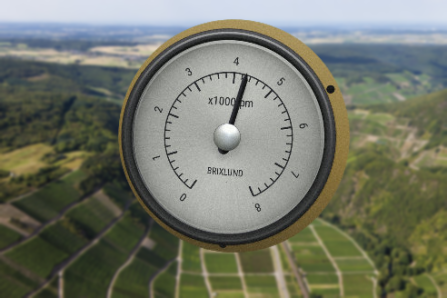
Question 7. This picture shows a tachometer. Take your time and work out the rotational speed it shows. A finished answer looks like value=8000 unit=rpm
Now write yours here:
value=4300 unit=rpm
